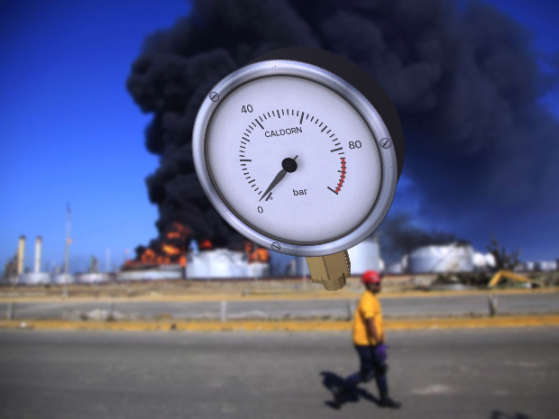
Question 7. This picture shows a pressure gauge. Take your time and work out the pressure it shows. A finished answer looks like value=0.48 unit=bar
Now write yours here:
value=2 unit=bar
